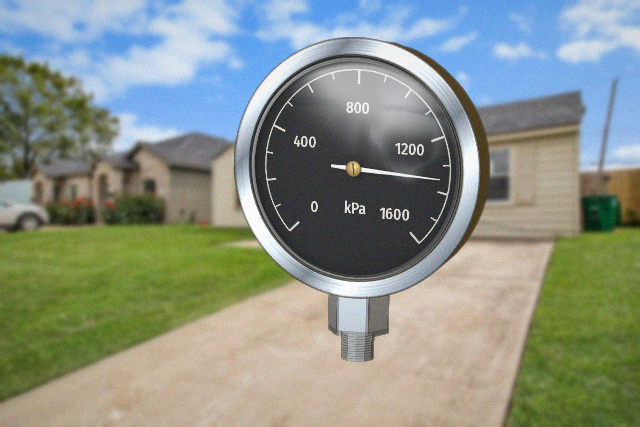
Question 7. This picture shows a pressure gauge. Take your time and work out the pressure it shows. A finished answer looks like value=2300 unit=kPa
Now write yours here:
value=1350 unit=kPa
